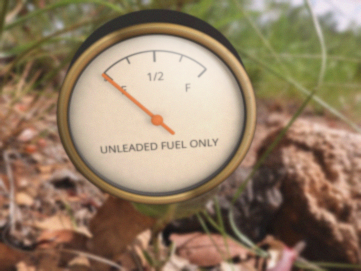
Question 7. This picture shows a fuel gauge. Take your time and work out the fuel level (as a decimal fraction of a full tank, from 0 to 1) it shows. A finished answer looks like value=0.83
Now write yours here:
value=0
